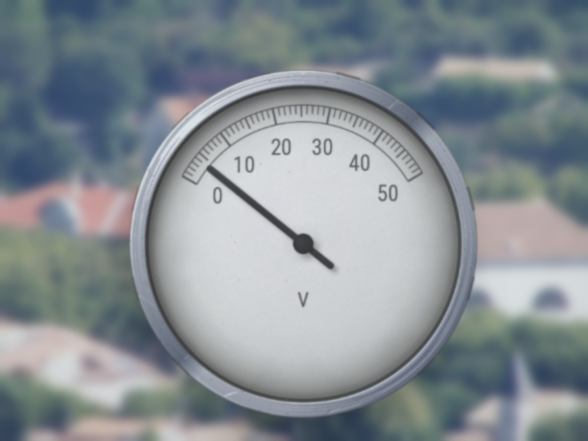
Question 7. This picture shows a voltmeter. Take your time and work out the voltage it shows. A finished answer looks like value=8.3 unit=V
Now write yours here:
value=4 unit=V
